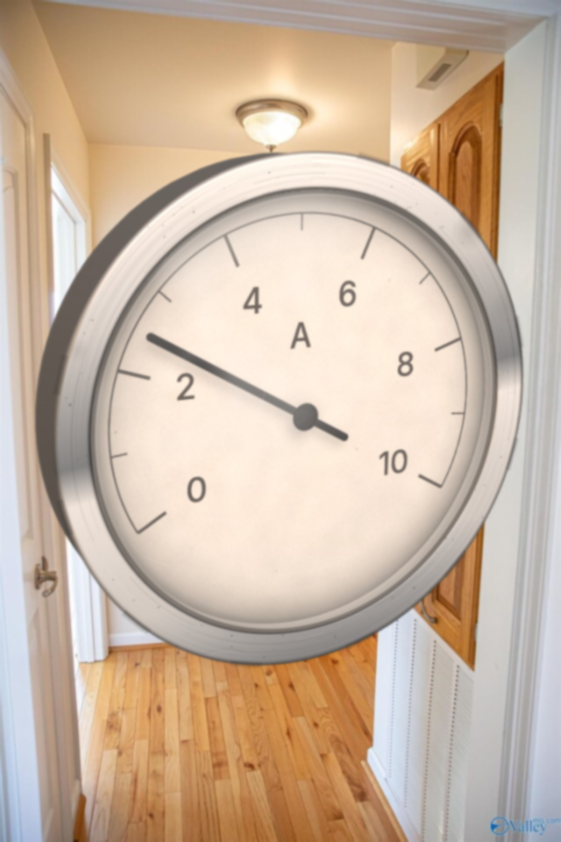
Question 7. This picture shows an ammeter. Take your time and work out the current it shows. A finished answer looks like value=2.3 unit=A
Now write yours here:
value=2.5 unit=A
